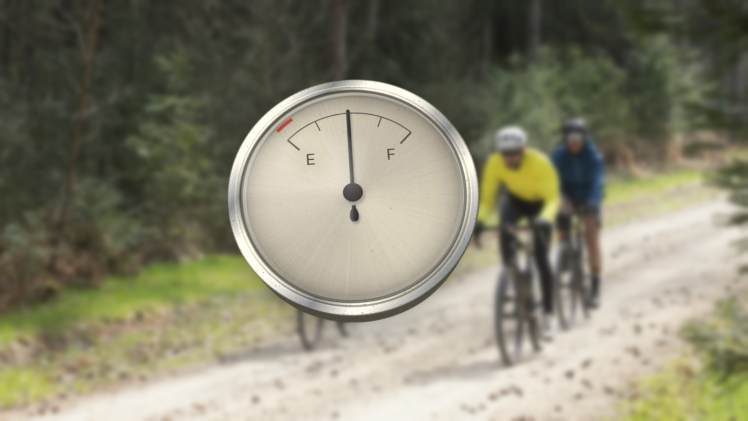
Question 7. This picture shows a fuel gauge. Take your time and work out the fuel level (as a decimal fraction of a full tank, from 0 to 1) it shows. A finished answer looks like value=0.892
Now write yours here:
value=0.5
